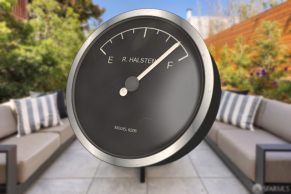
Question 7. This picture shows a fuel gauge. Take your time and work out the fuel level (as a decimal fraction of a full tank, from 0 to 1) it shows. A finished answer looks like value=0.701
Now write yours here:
value=0.875
